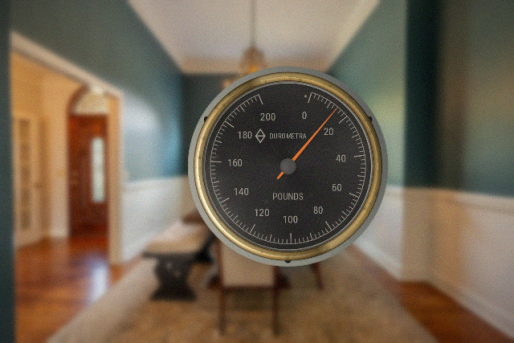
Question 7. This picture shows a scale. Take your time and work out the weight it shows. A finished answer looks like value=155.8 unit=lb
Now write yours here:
value=14 unit=lb
